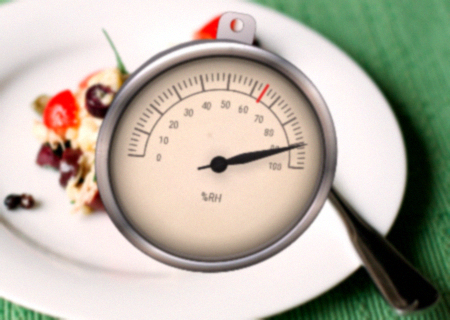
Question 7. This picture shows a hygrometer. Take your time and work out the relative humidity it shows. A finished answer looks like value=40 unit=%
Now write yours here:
value=90 unit=%
